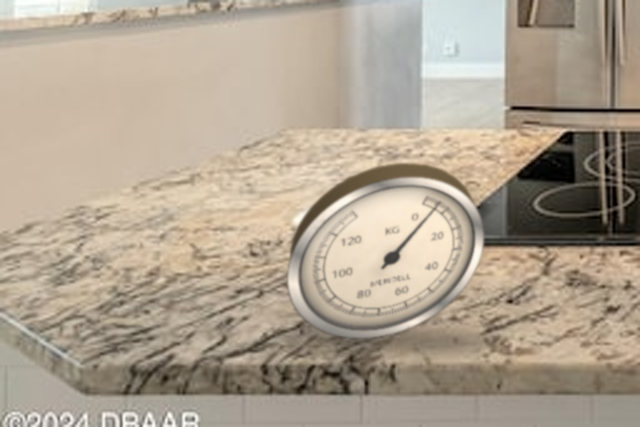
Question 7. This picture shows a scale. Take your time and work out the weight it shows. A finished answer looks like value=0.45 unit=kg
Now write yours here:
value=5 unit=kg
